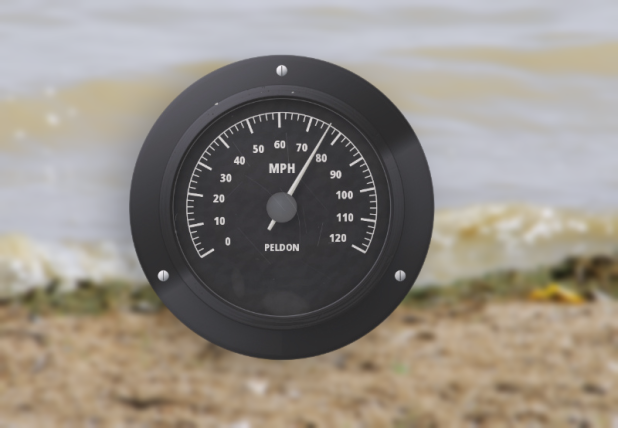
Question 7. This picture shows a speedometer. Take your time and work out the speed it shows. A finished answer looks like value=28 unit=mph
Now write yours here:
value=76 unit=mph
